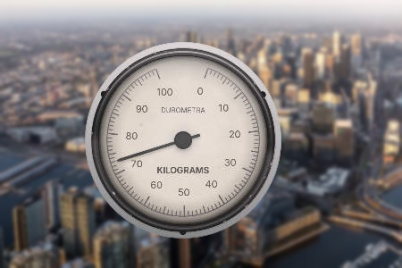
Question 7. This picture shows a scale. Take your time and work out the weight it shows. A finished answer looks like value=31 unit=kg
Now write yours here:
value=73 unit=kg
